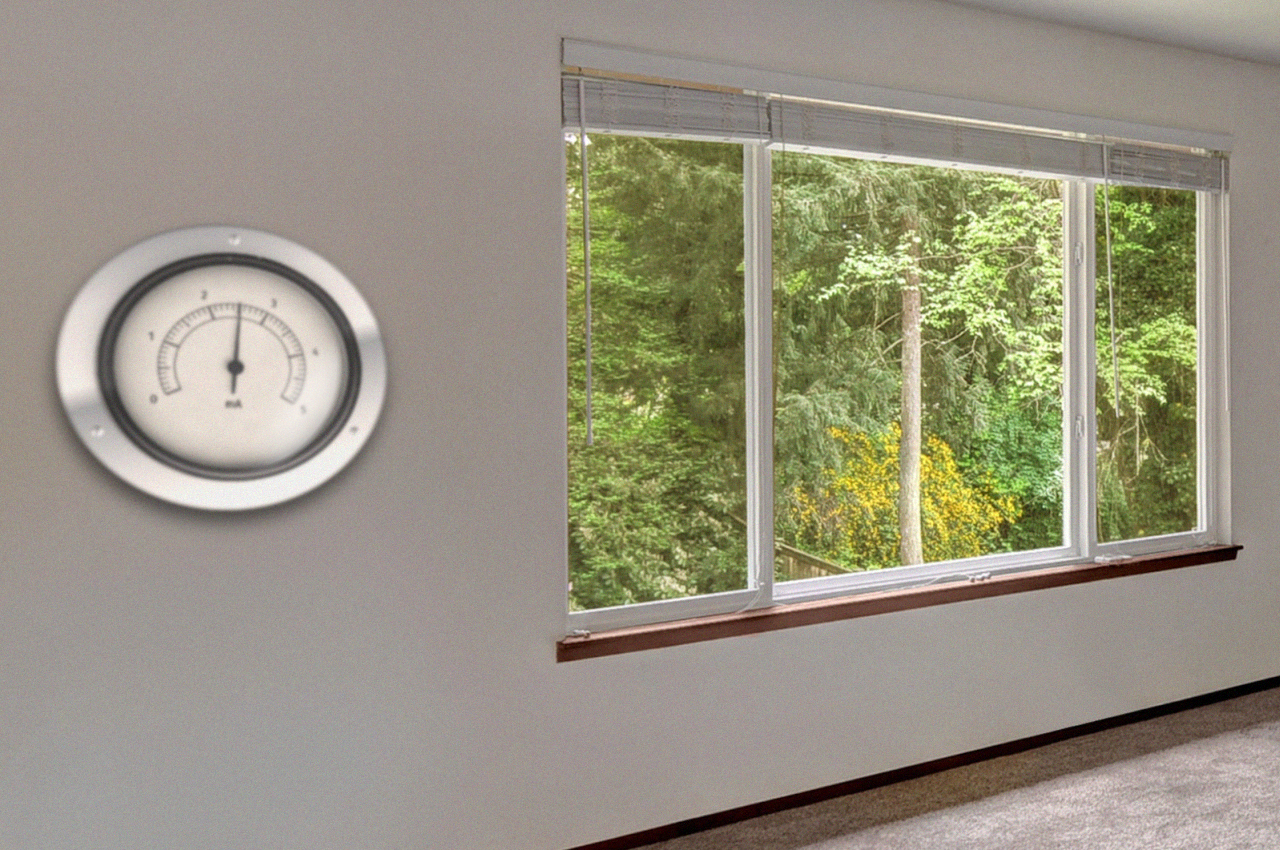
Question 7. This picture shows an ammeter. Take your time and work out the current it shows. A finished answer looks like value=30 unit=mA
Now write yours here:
value=2.5 unit=mA
